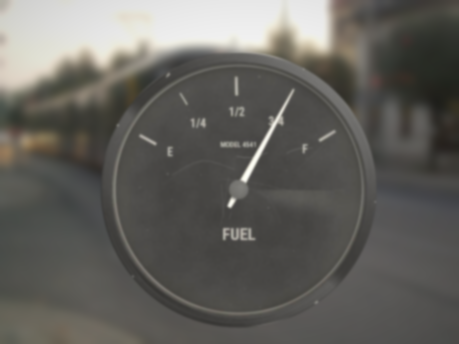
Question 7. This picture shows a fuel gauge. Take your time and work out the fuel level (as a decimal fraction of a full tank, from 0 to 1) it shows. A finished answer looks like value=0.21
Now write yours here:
value=0.75
